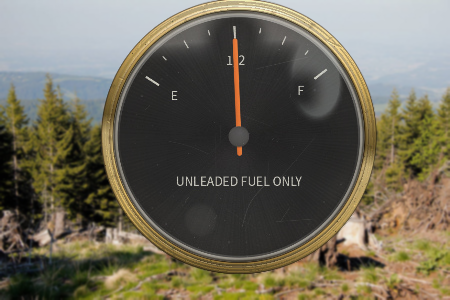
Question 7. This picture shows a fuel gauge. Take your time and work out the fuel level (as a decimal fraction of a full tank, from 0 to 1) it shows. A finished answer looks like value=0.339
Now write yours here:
value=0.5
